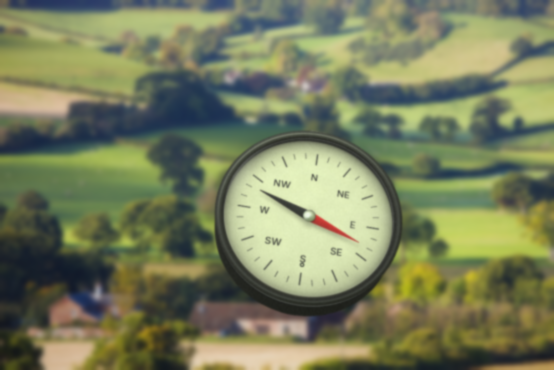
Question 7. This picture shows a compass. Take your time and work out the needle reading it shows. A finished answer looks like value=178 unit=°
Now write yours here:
value=110 unit=°
